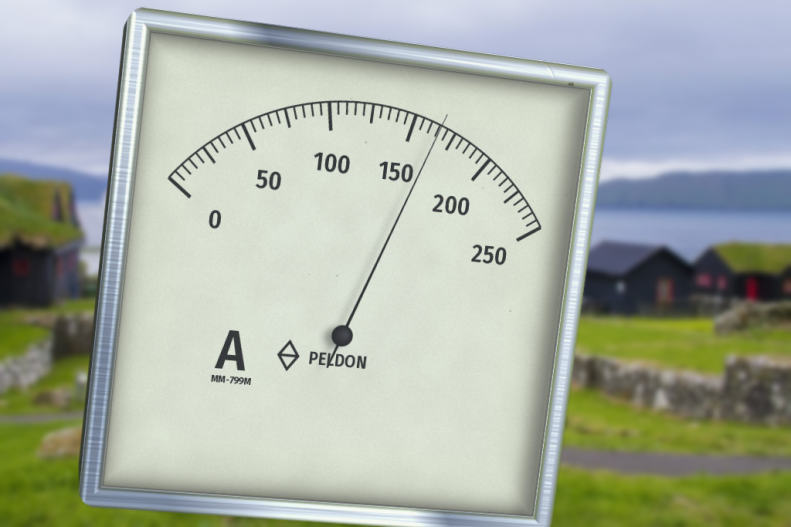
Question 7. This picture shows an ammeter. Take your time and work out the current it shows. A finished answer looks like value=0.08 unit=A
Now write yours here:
value=165 unit=A
